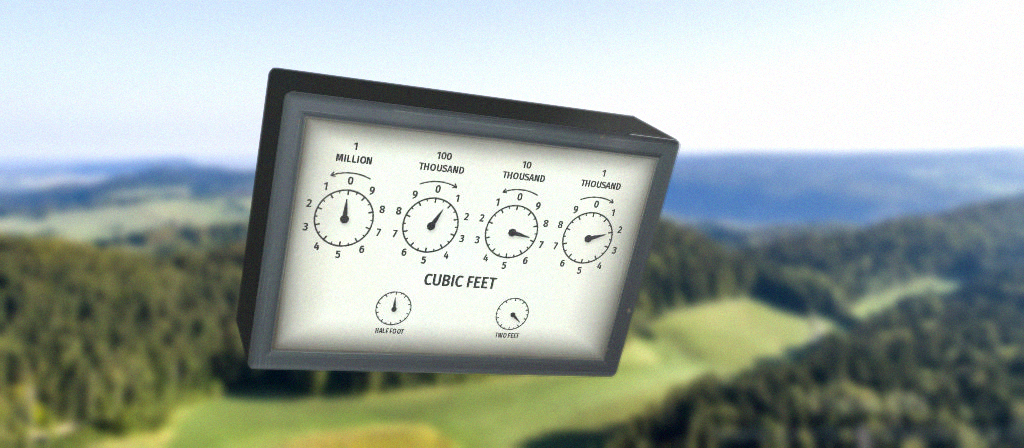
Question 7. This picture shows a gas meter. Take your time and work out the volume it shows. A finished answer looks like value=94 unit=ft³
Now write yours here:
value=7200 unit=ft³
